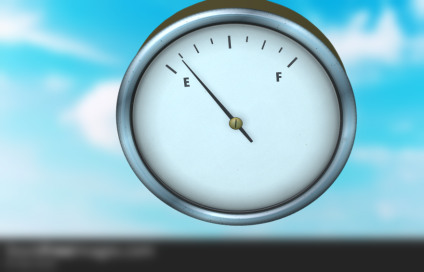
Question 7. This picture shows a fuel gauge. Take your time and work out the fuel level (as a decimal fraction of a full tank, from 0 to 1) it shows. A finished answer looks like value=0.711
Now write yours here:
value=0.125
